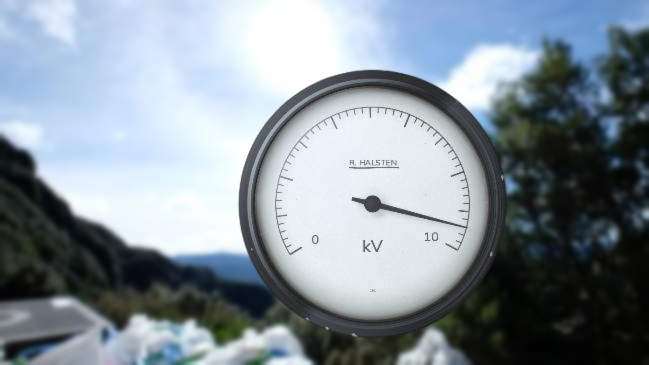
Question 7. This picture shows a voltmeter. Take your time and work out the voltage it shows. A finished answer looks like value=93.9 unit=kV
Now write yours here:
value=9.4 unit=kV
